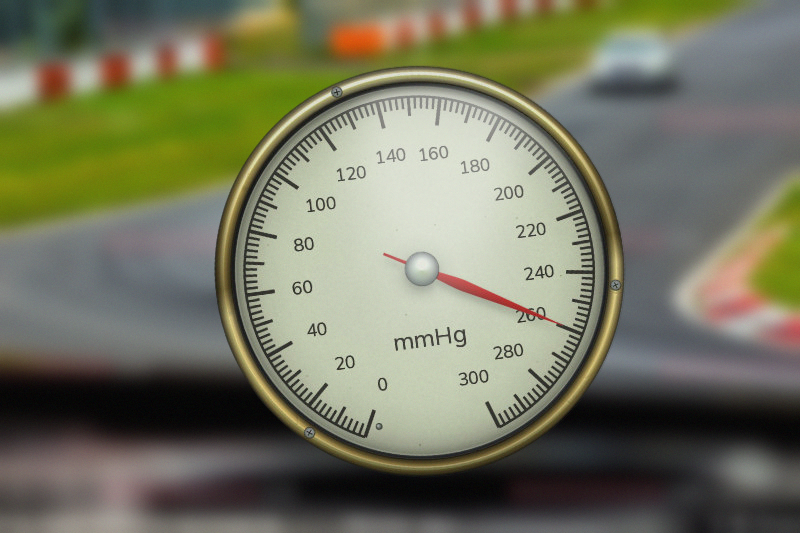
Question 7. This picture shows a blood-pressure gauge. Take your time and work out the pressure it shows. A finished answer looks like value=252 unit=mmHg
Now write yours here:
value=260 unit=mmHg
